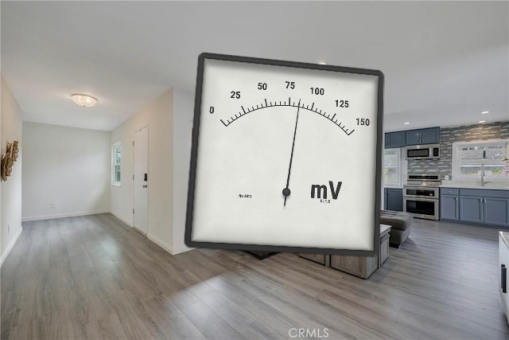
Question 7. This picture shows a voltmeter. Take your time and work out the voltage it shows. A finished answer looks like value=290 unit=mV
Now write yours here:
value=85 unit=mV
